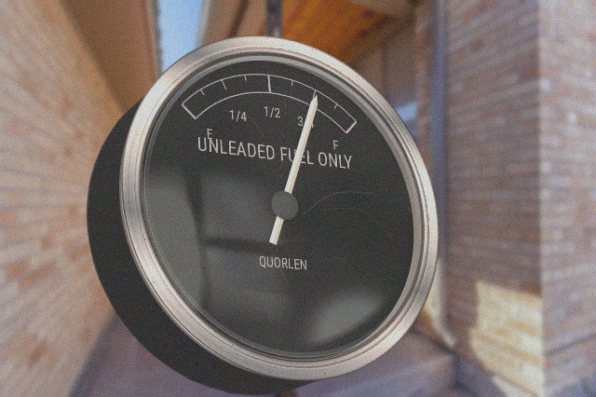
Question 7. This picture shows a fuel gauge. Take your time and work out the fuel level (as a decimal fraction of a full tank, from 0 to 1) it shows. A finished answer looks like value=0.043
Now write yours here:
value=0.75
